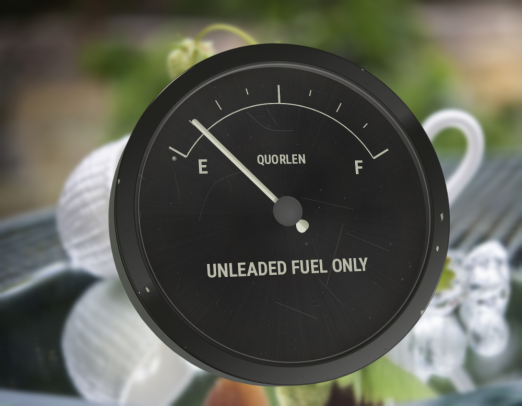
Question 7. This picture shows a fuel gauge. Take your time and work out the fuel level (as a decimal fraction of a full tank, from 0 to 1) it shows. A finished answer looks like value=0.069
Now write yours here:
value=0.125
